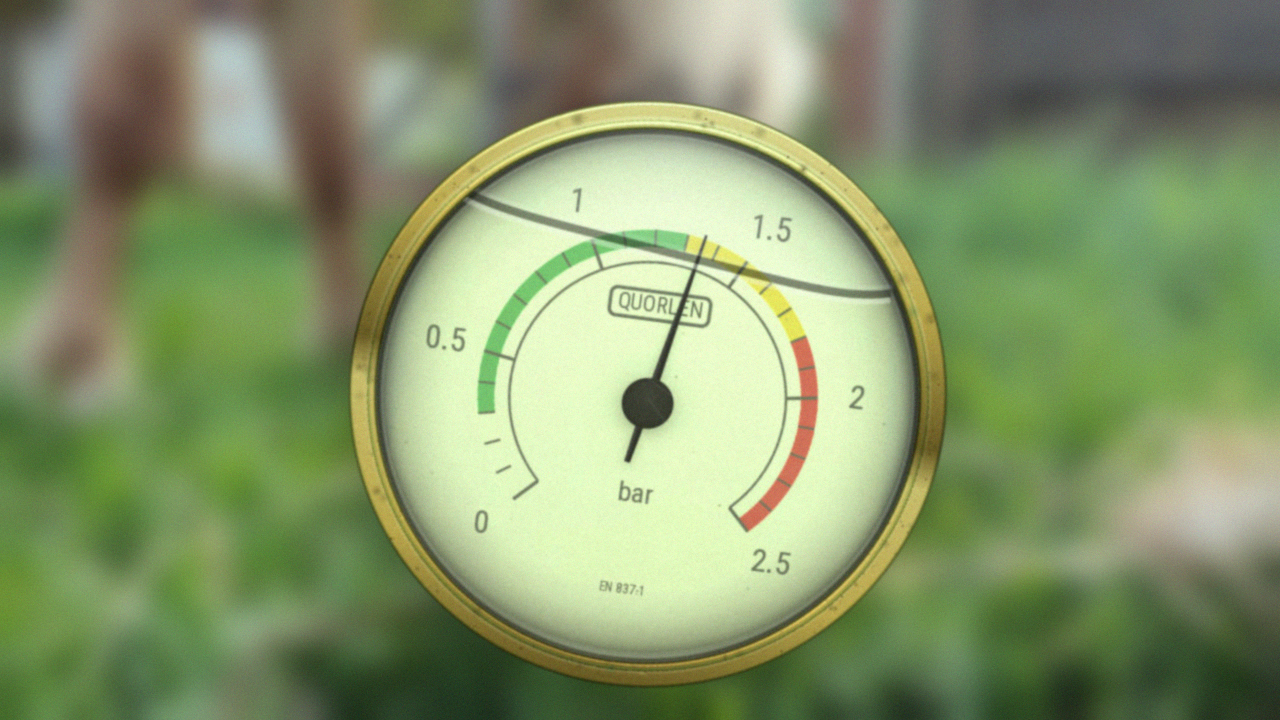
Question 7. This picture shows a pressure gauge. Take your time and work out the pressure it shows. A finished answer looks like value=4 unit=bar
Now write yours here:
value=1.35 unit=bar
